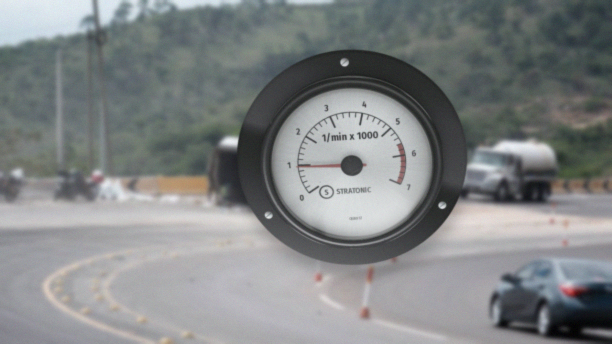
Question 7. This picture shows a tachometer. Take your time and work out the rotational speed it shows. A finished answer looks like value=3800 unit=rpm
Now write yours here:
value=1000 unit=rpm
